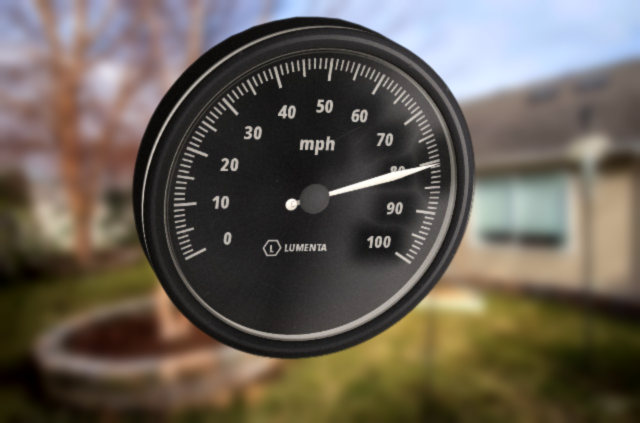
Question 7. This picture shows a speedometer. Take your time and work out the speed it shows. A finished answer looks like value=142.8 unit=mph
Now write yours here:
value=80 unit=mph
